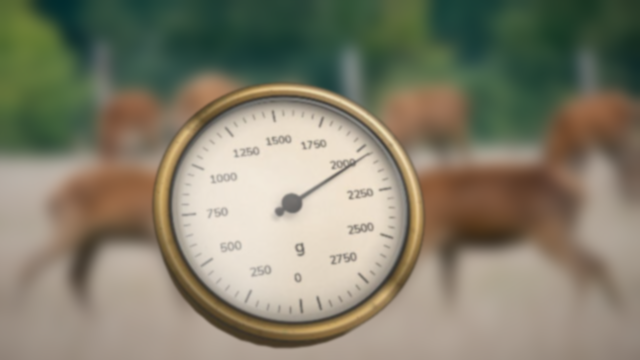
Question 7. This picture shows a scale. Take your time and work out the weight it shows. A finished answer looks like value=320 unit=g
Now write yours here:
value=2050 unit=g
